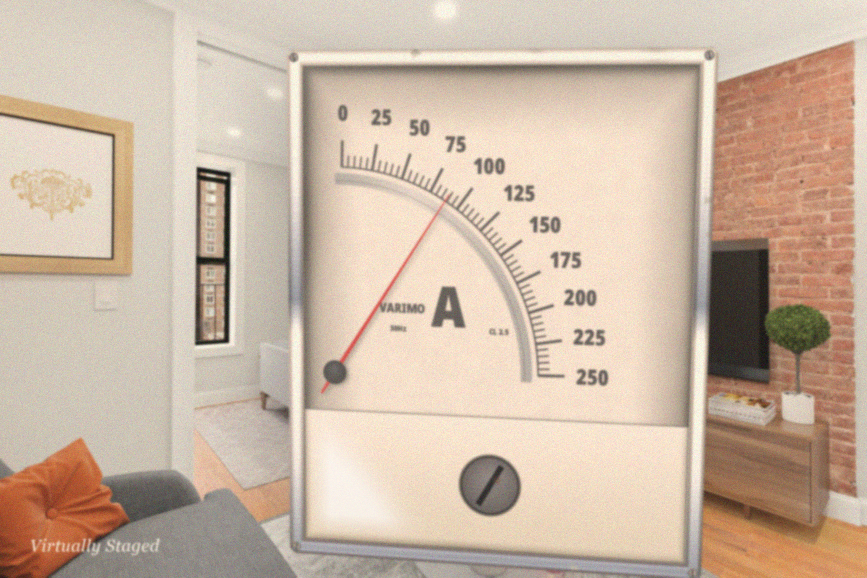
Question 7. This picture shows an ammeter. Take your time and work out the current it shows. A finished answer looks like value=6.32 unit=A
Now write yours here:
value=90 unit=A
